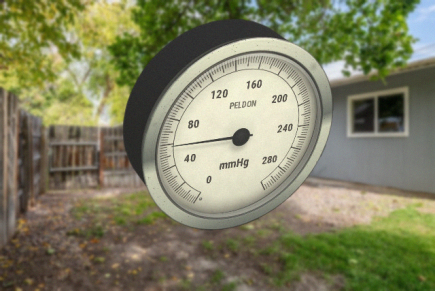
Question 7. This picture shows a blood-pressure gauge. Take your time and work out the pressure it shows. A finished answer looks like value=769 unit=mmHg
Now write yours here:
value=60 unit=mmHg
